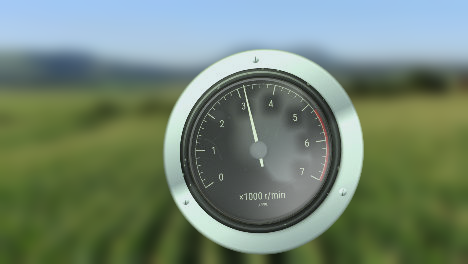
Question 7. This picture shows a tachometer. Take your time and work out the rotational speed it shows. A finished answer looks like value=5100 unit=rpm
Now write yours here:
value=3200 unit=rpm
